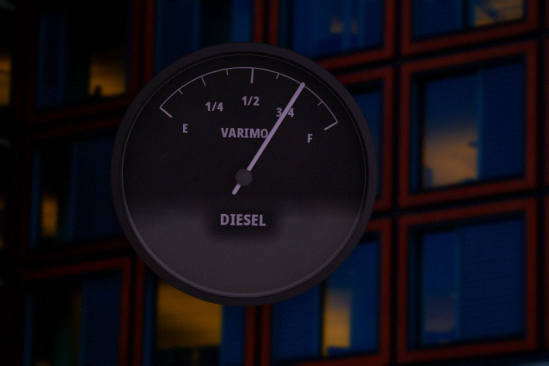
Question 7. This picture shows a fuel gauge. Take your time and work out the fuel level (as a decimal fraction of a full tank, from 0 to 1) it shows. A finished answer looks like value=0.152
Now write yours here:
value=0.75
